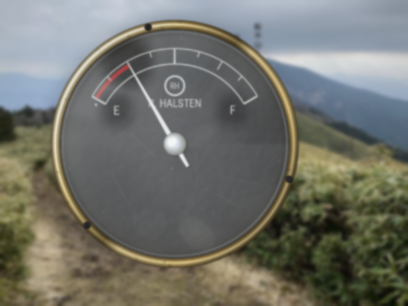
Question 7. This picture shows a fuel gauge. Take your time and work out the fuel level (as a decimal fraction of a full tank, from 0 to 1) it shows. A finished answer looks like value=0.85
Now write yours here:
value=0.25
